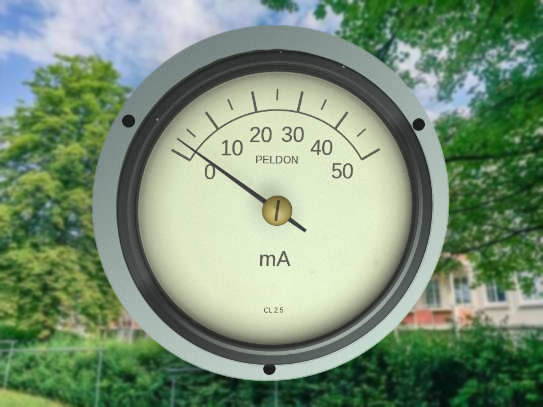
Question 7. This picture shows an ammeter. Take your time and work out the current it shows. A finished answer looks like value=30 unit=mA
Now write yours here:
value=2.5 unit=mA
